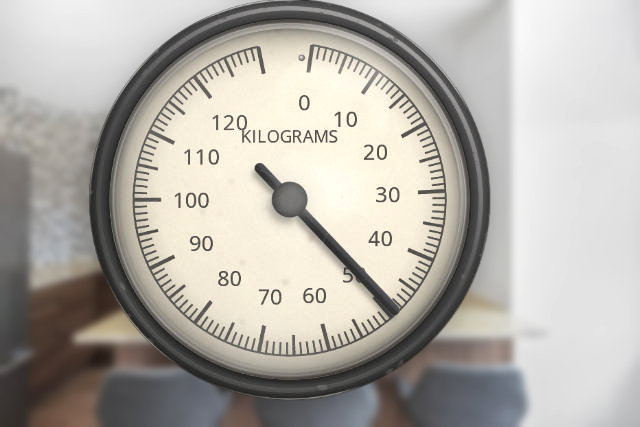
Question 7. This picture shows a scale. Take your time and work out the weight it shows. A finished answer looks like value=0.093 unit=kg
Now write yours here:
value=49 unit=kg
